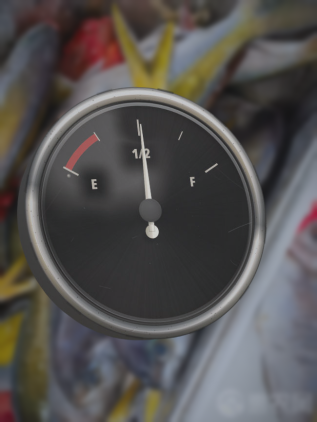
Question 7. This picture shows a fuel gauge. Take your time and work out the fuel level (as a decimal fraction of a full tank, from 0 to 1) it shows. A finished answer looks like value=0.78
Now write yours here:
value=0.5
